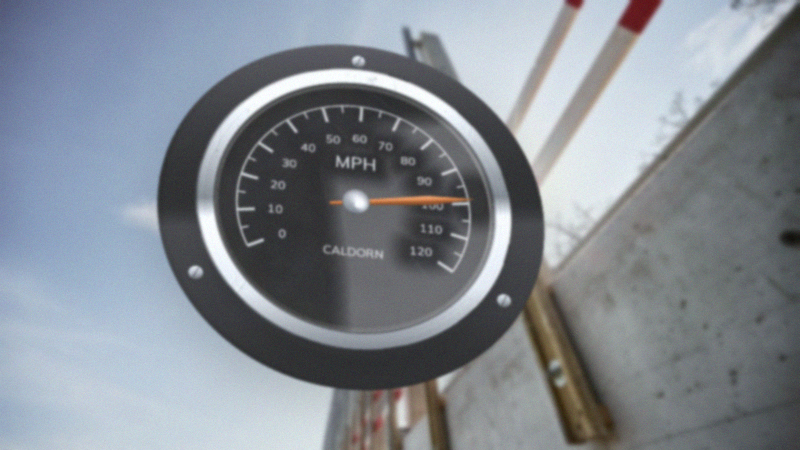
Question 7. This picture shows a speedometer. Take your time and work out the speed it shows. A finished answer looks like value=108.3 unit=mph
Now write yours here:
value=100 unit=mph
